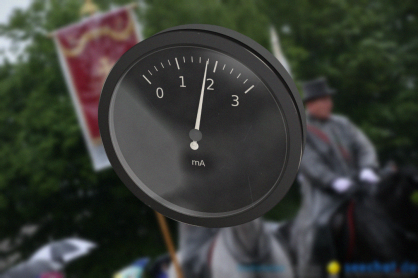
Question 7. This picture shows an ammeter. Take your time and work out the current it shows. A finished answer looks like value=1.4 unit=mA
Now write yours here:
value=1.8 unit=mA
